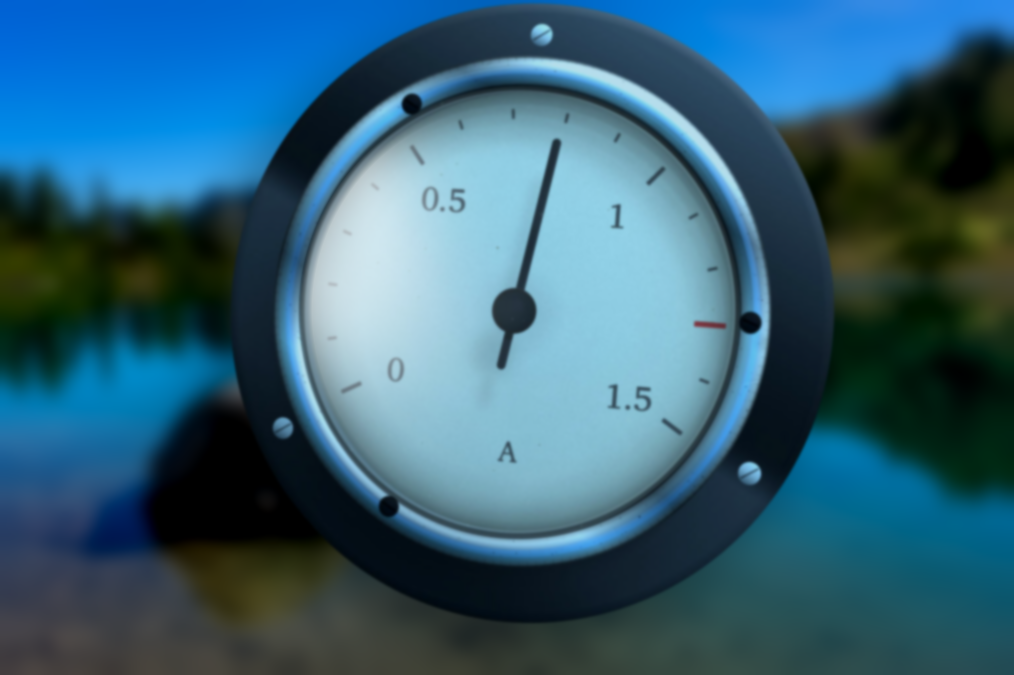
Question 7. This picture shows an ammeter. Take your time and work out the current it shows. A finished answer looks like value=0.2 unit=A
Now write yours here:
value=0.8 unit=A
